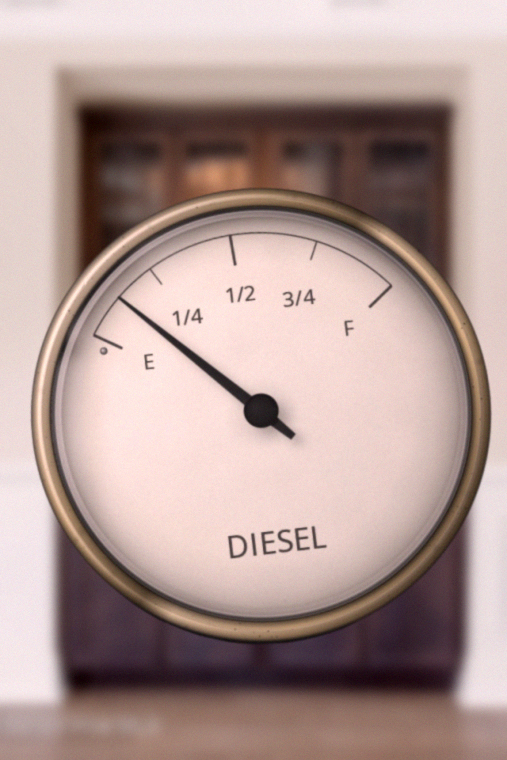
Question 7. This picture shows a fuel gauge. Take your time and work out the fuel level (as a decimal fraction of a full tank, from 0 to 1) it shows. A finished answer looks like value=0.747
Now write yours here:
value=0.125
